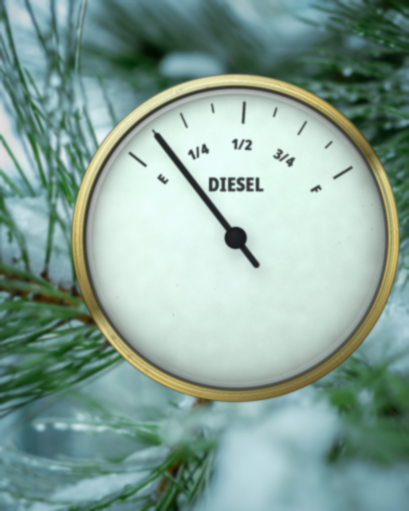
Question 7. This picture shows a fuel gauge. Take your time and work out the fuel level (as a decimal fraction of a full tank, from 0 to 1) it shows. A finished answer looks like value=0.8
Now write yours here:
value=0.125
